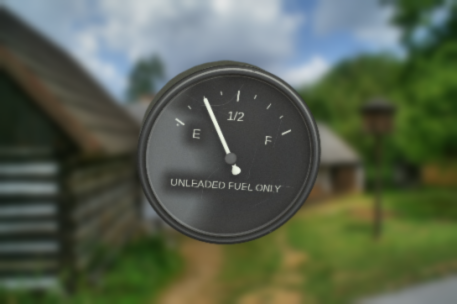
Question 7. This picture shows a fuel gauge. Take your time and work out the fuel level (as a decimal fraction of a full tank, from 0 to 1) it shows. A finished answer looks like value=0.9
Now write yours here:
value=0.25
